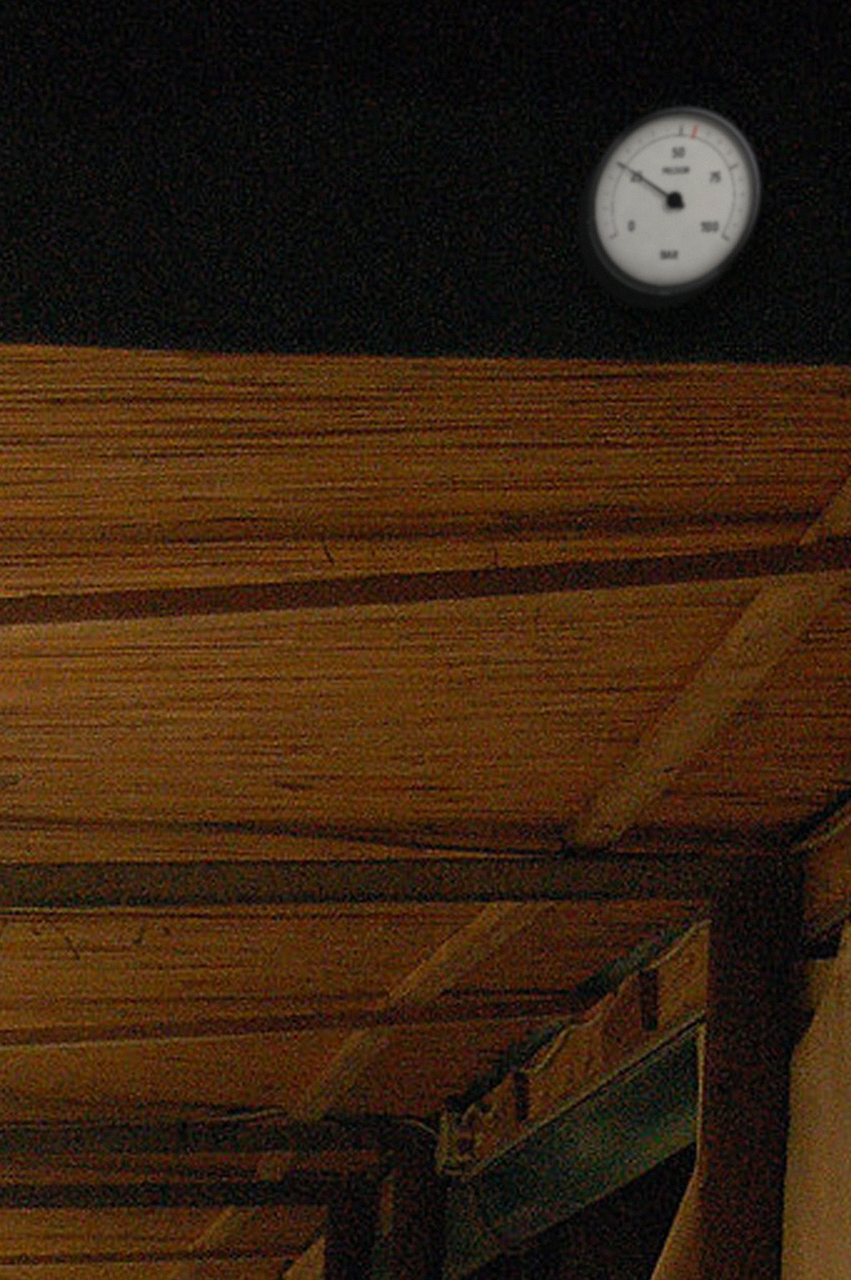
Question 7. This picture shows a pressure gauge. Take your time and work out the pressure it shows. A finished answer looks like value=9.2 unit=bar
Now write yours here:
value=25 unit=bar
